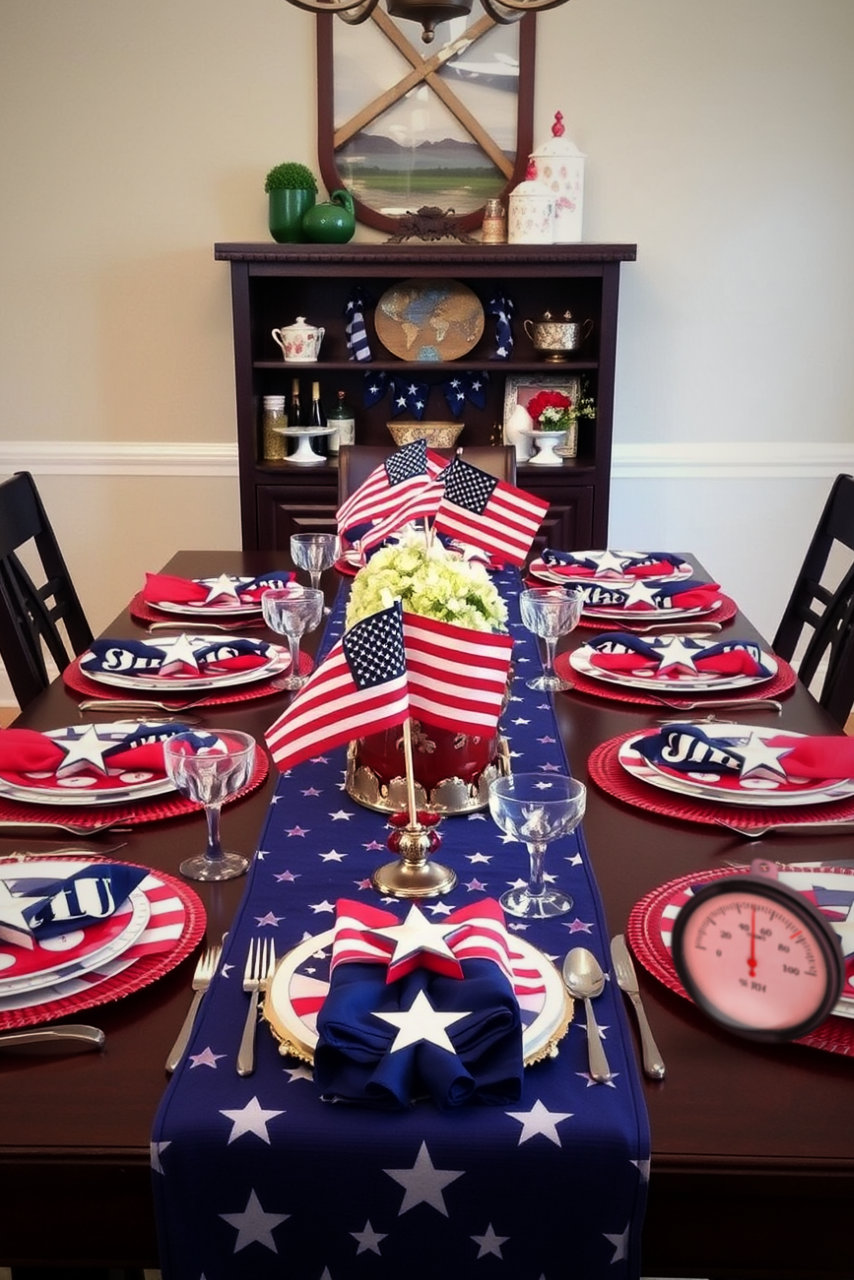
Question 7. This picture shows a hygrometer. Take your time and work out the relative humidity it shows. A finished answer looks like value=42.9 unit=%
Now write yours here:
value=50 unit=%
